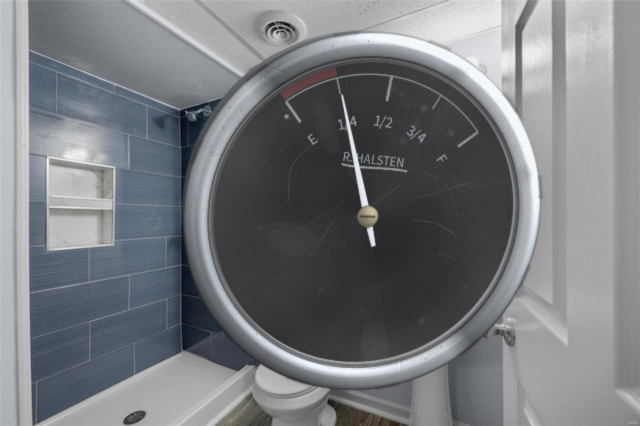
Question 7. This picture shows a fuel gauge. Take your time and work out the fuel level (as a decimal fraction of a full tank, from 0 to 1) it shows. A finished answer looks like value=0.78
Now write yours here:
value=0.25
